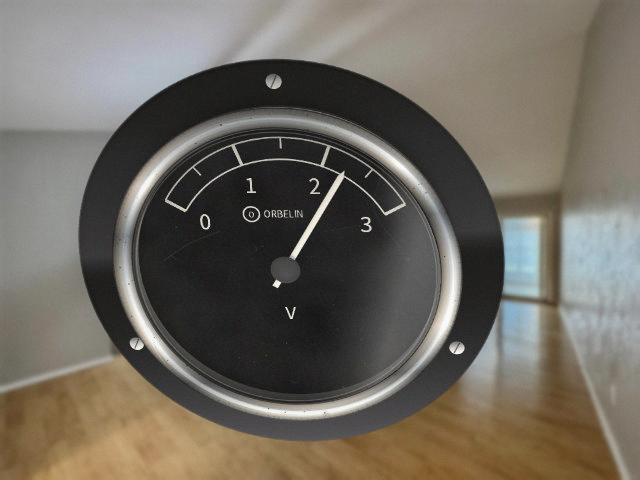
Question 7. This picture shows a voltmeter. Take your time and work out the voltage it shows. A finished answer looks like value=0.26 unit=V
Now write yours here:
value=2.25 unit=V
